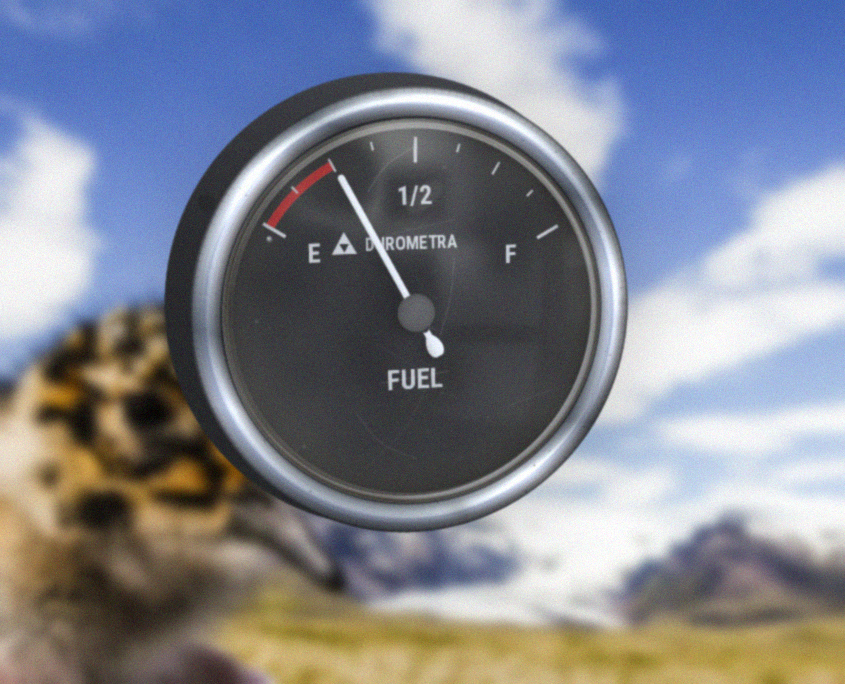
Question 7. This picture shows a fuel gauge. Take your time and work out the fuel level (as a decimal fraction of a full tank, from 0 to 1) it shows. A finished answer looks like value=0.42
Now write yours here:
value=0.25
